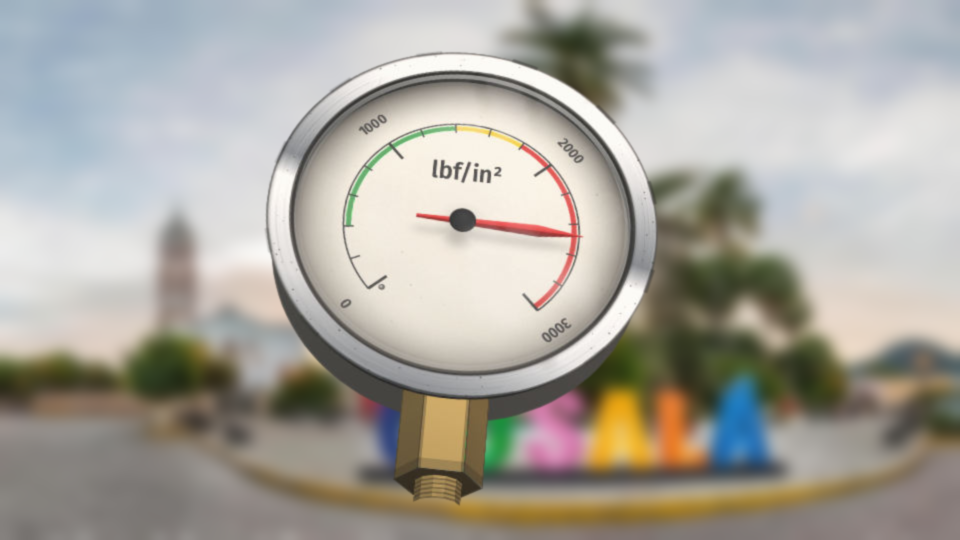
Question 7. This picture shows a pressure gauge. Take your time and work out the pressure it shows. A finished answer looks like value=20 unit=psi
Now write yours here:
value=2500 unit=psi
